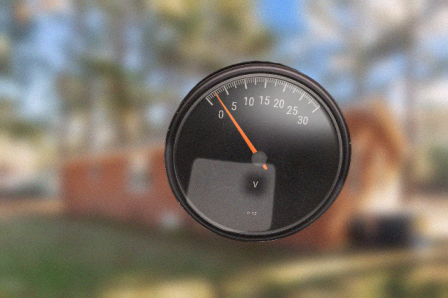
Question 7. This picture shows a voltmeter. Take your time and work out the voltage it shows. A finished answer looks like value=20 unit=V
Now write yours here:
value=2.5 unit=V
